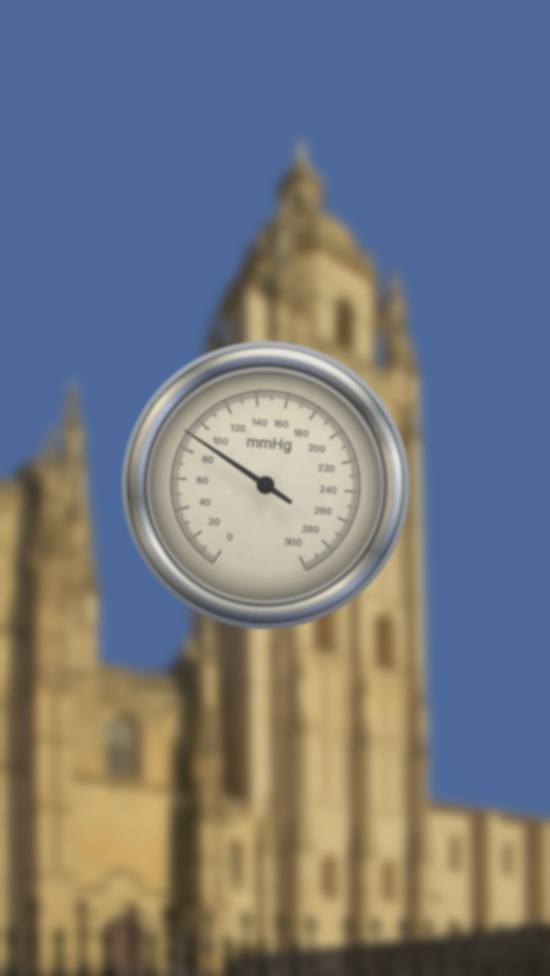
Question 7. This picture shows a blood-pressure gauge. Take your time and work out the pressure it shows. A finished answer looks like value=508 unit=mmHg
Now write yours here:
value=90 unit=mmHg
